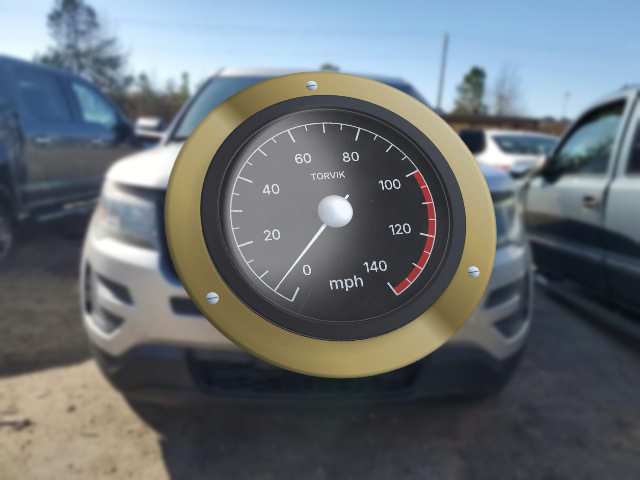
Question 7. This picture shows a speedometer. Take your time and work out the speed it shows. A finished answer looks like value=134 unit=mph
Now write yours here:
value=5 unit=mph
